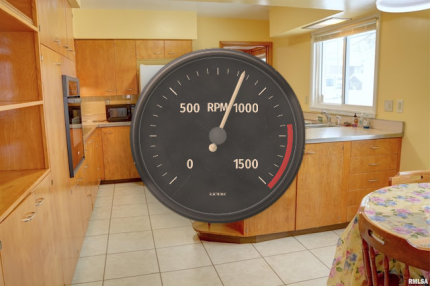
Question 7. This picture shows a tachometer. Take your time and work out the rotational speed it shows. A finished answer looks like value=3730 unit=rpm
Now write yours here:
value=875 unit=rpm
